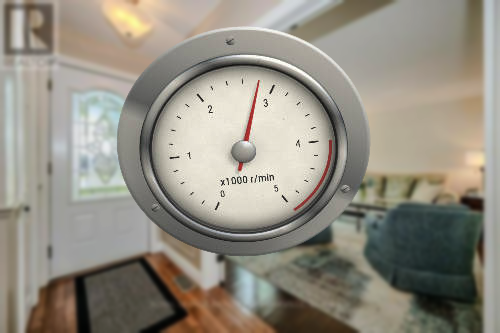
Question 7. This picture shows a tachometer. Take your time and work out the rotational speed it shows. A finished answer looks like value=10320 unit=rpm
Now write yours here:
value=2800 unit=rpm
